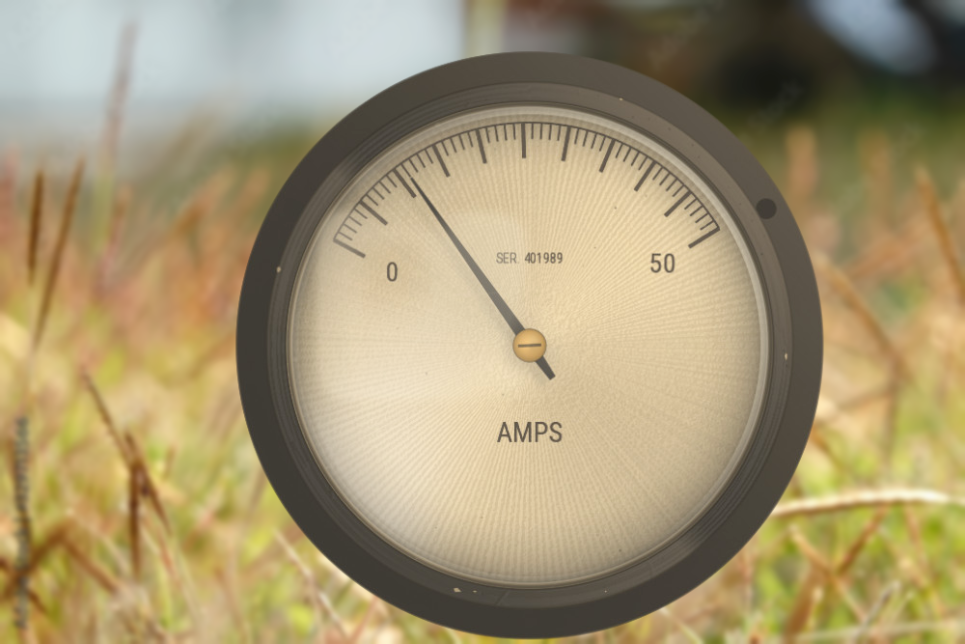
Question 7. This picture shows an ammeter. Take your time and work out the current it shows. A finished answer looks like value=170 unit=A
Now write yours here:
value=11 unit=A
